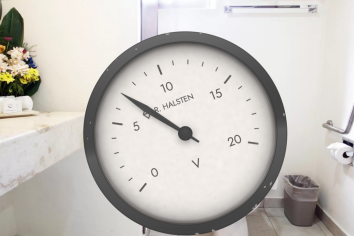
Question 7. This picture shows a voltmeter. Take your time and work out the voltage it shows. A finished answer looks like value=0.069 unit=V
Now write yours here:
value=7 unit=V
